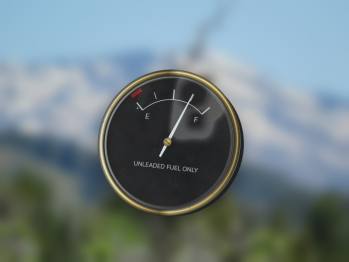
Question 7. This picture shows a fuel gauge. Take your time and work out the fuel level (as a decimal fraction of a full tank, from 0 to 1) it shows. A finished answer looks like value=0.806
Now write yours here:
value=0.75
